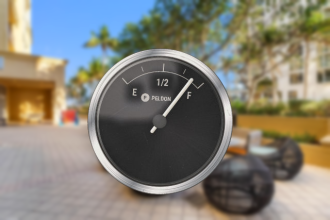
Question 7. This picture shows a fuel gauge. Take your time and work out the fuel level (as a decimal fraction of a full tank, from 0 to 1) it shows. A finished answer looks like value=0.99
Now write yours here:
value=0.875
